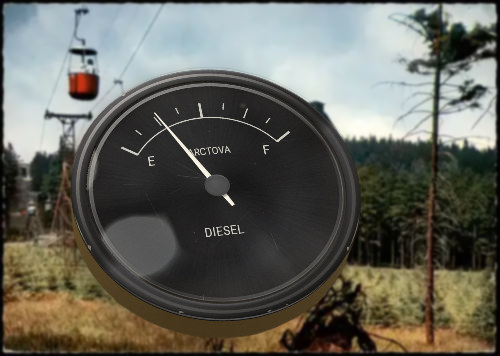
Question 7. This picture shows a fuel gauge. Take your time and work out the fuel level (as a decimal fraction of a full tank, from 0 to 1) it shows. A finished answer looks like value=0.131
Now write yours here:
value=0.25
